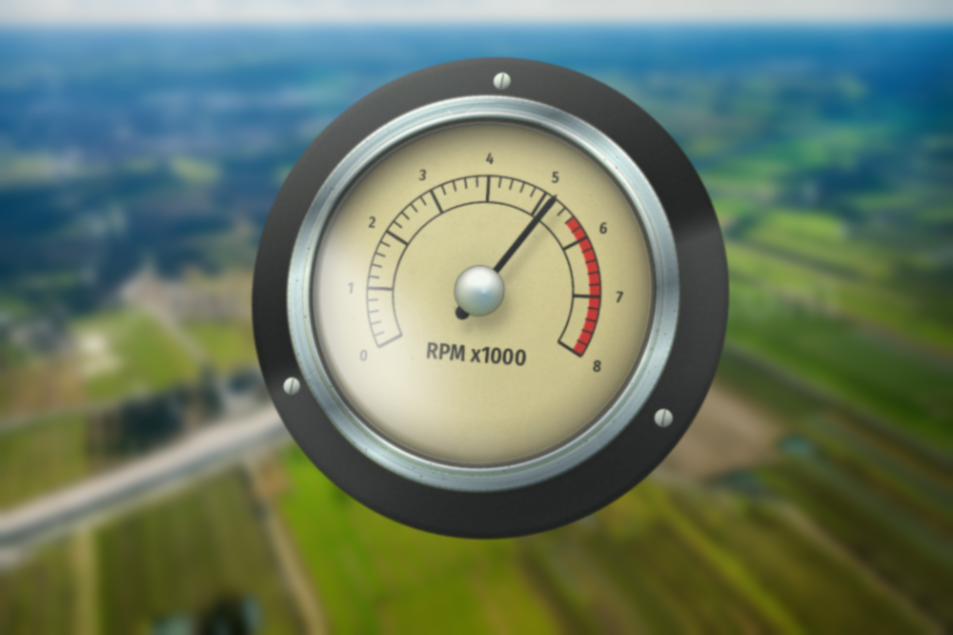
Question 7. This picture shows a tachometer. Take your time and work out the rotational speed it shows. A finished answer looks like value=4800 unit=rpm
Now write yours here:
value=5200 unit=rpm
